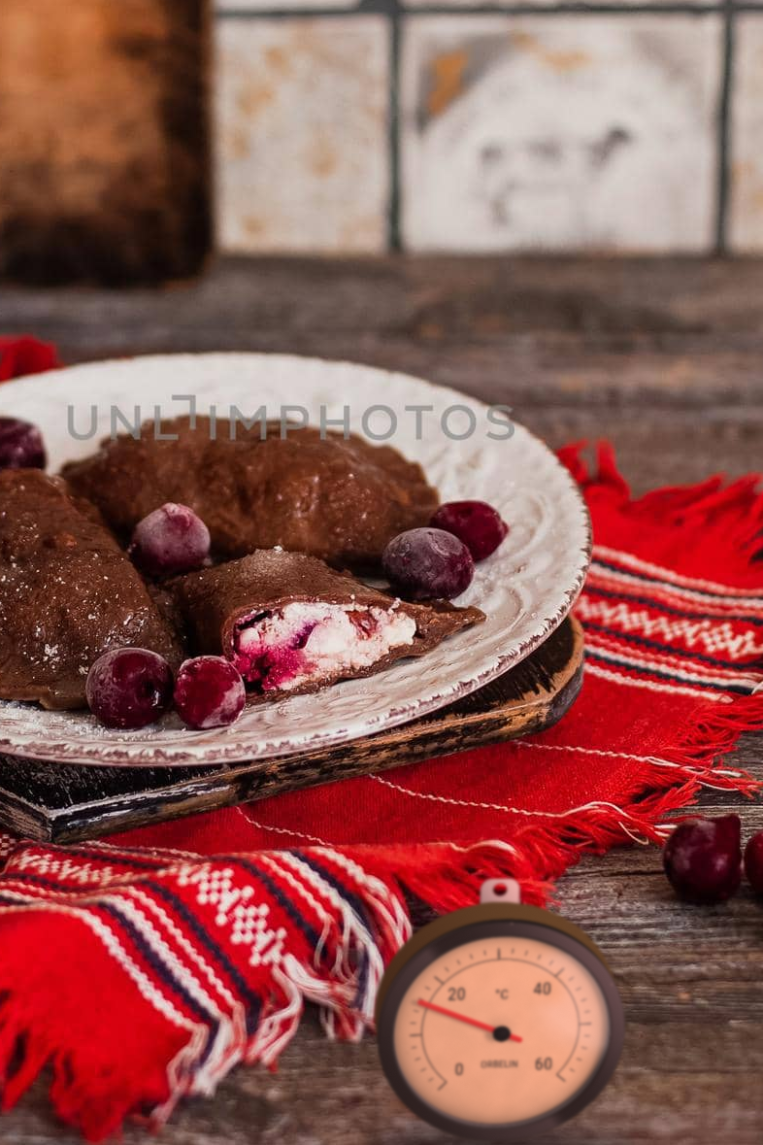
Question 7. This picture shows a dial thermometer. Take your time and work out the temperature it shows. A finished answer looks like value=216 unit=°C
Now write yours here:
value=16 unit=°C
